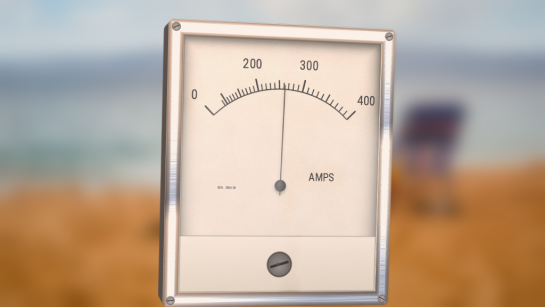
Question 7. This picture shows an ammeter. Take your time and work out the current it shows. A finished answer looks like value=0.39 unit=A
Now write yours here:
value=260 unit=A
